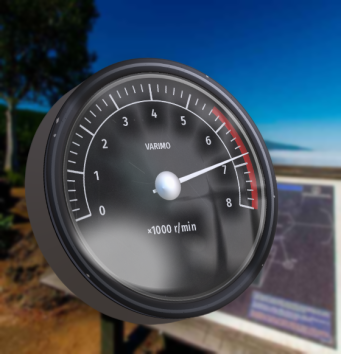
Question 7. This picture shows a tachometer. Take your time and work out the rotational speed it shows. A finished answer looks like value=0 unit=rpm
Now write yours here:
value=6800 unit=rpm
